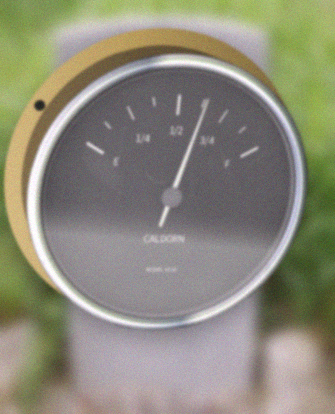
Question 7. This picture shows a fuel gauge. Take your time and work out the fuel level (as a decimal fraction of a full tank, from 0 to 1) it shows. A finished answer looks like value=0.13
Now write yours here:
value=0.625
